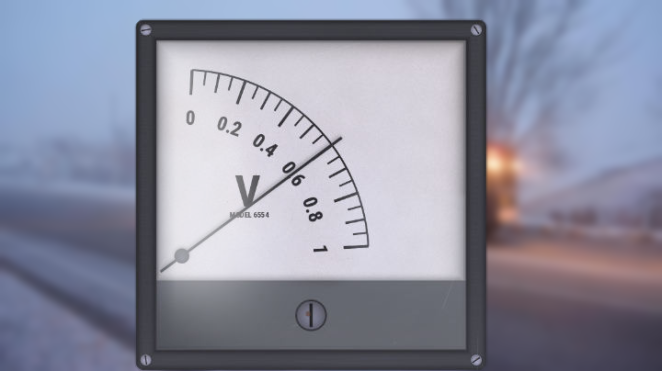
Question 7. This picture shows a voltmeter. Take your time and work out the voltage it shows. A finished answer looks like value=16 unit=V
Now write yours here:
value=0.6 unit=V
